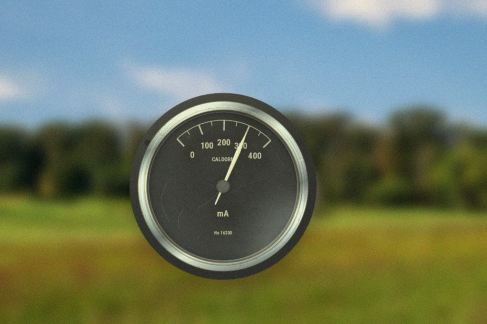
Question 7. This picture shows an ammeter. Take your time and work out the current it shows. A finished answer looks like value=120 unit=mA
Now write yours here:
value=300 unit=mA
